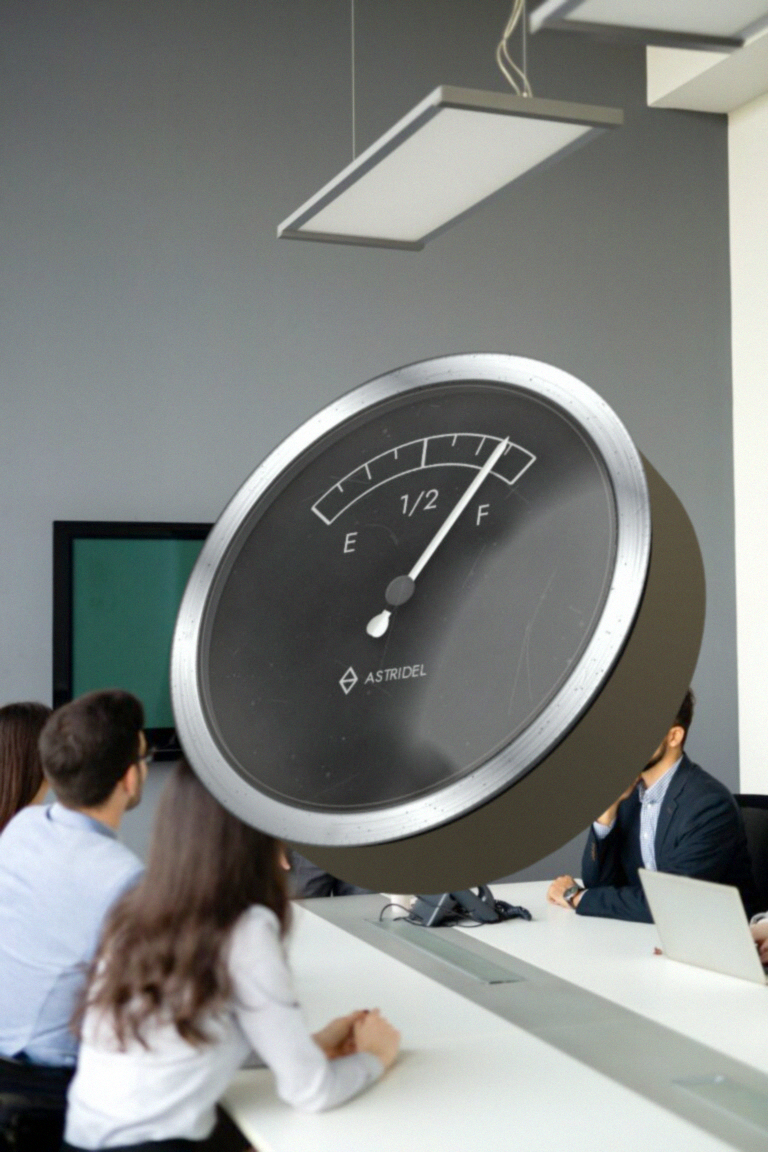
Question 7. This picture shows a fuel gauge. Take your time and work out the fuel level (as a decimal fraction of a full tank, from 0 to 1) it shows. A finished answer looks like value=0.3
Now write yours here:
value=0.875
